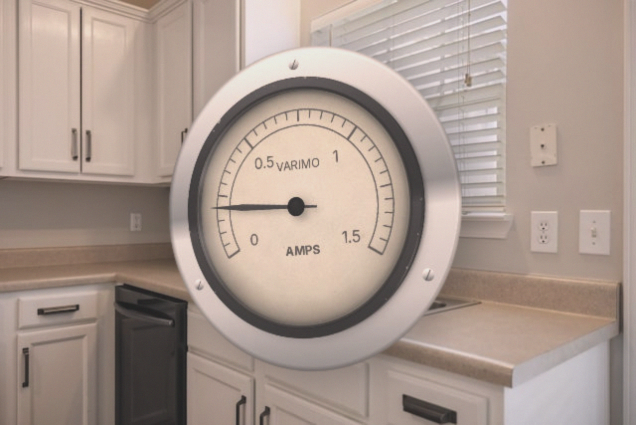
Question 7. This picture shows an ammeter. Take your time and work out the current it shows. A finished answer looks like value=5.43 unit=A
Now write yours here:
value=0.2 unit=A
